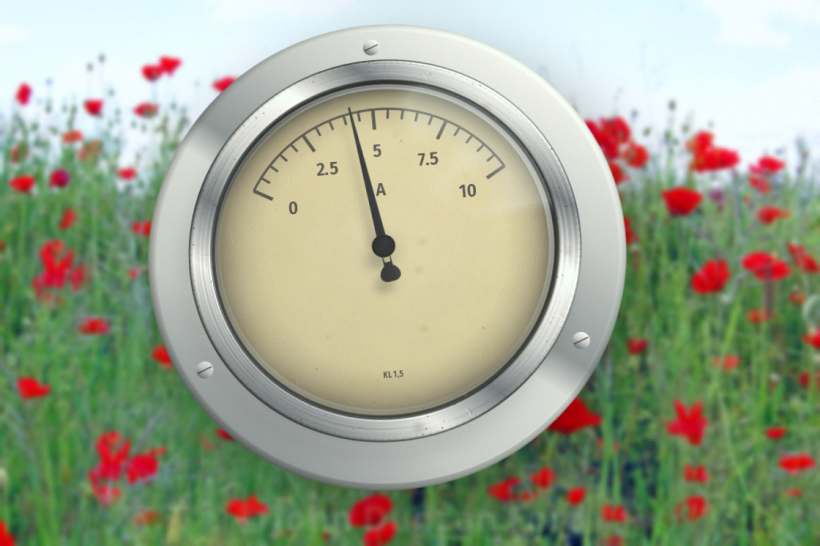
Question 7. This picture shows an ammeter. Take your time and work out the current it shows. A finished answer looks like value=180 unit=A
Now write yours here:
value=4.25 unit=A
